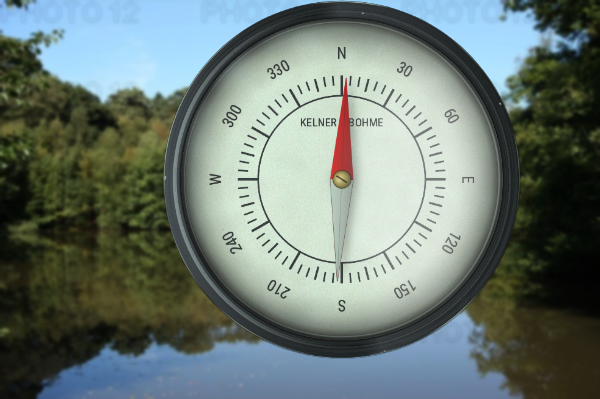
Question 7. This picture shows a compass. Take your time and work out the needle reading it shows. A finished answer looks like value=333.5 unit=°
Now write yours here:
value=2.5 unit=°
